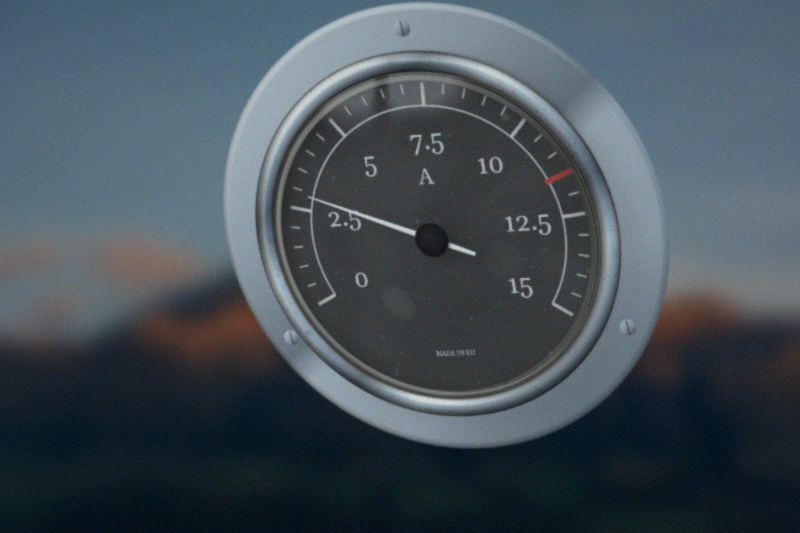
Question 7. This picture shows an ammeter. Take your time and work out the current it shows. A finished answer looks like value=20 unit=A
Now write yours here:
value=3 unit=A
